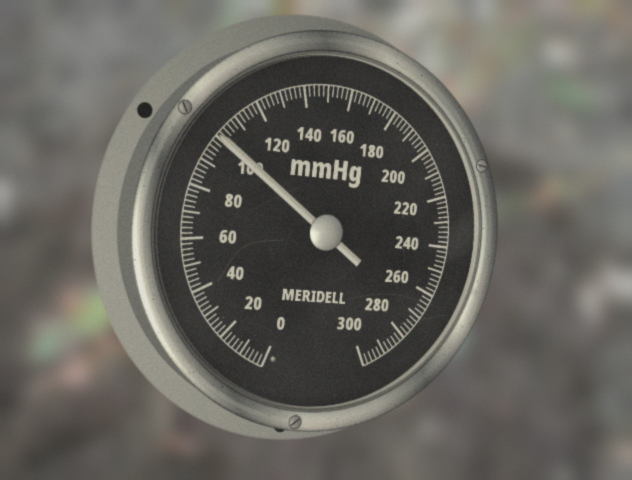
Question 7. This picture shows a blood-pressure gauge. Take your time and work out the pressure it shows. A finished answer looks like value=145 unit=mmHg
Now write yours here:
value=100 unit=mmHg
